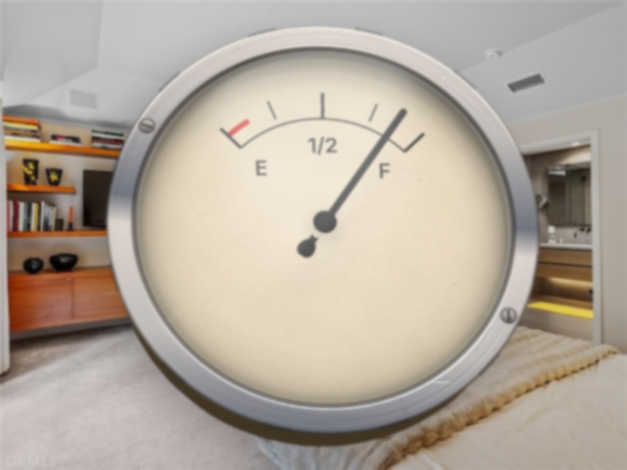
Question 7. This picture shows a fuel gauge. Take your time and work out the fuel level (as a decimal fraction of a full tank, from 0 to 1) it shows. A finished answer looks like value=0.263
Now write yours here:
value=0.875
